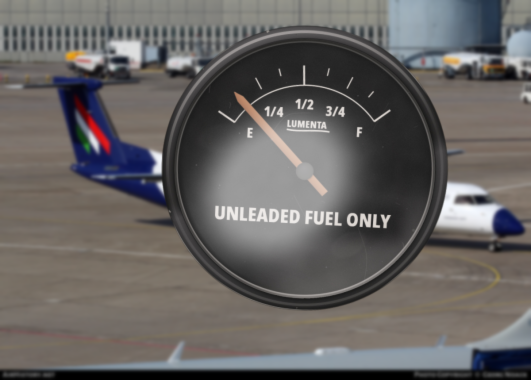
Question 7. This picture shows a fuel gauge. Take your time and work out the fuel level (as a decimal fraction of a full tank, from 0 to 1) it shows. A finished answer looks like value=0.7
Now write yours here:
value=0.125
